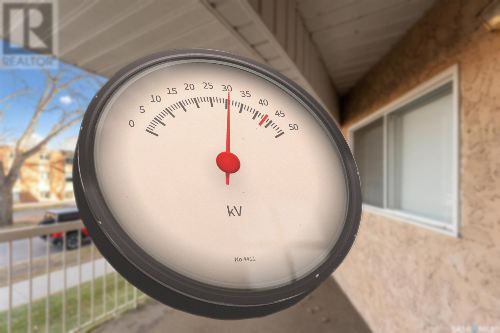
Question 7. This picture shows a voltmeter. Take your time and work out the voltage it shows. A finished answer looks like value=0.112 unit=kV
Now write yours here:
value=30 unit=kV
